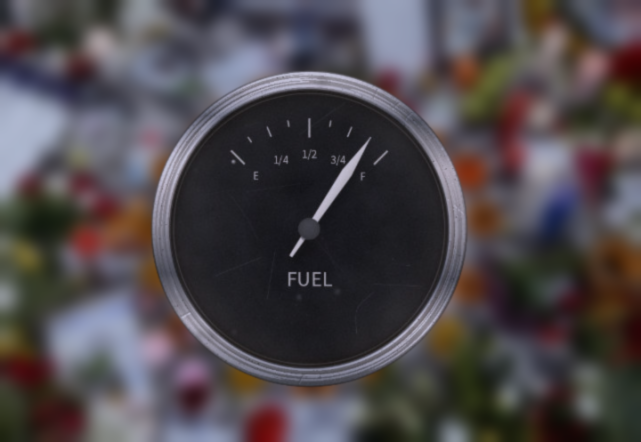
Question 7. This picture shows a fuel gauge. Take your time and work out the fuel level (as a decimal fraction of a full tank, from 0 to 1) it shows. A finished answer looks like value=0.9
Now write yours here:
value=0.875
